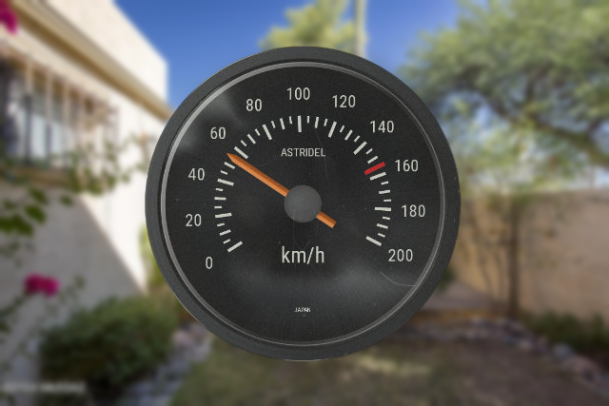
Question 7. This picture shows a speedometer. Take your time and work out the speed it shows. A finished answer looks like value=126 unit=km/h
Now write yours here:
value=55 unit=km/h
